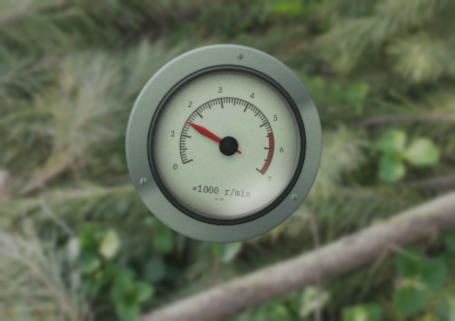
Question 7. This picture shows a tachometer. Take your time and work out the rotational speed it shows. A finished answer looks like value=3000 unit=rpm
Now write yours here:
value=1500 unit=rpm
